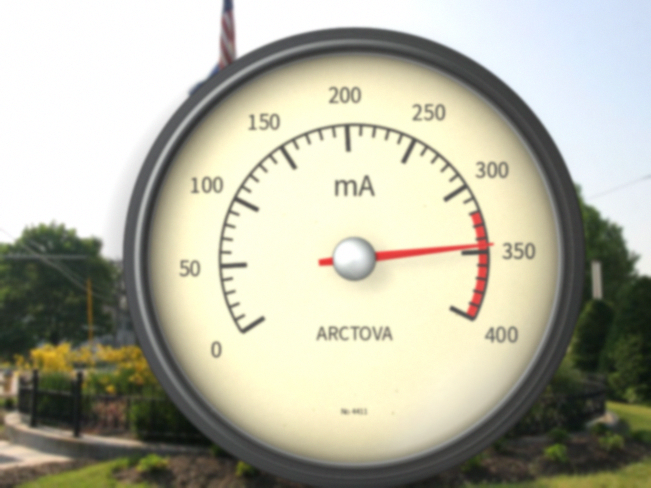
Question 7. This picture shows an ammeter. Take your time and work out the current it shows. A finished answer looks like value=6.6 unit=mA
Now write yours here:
value=345 unit=mA
